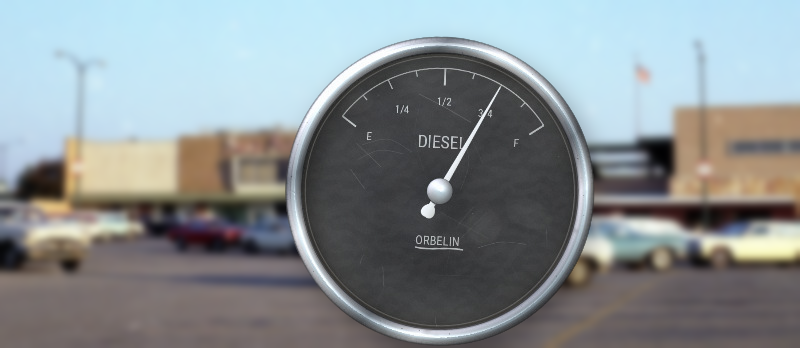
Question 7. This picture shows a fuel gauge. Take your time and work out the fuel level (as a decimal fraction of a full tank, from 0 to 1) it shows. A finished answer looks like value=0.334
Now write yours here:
value=0.75
